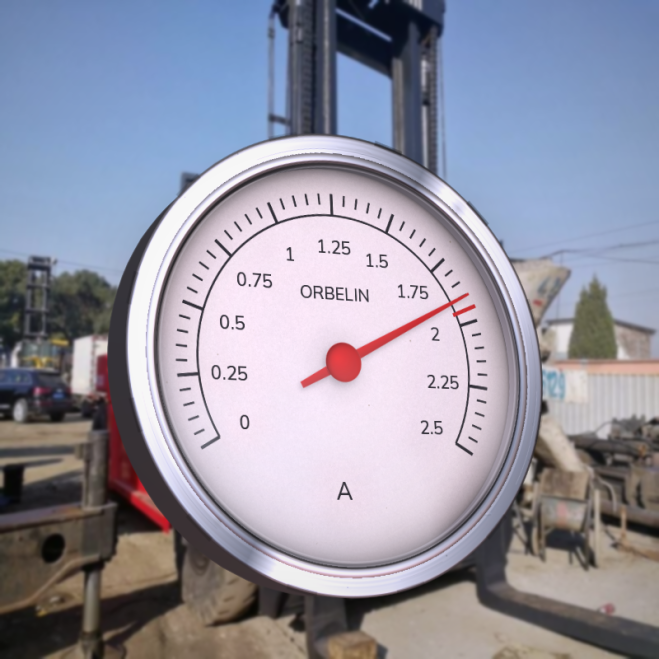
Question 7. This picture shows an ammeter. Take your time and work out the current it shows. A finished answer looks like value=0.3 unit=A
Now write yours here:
value=1.9 unit=A
